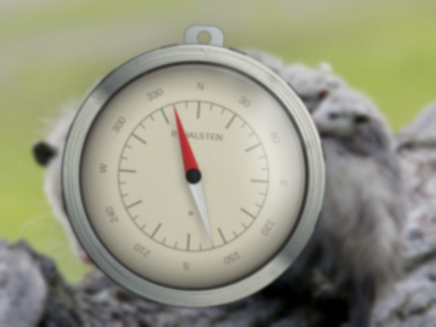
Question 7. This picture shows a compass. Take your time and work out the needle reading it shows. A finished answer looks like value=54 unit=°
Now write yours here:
value=340 unit=°
